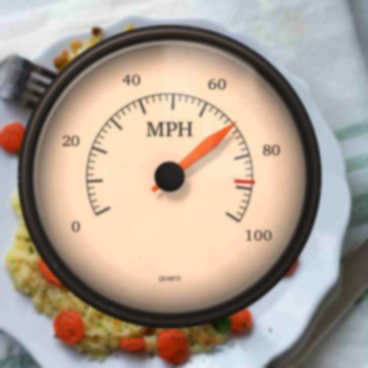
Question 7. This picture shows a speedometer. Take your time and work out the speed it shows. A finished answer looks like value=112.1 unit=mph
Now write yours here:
value=70 unit=mph
